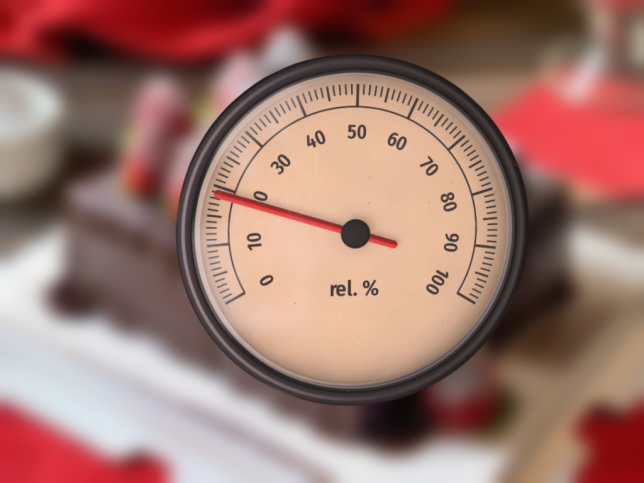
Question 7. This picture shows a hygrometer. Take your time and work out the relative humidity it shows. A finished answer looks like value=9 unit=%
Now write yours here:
value=19 unit=%
